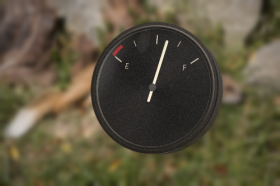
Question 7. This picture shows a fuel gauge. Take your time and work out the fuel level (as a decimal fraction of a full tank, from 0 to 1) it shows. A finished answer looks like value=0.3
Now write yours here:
value=0.625
